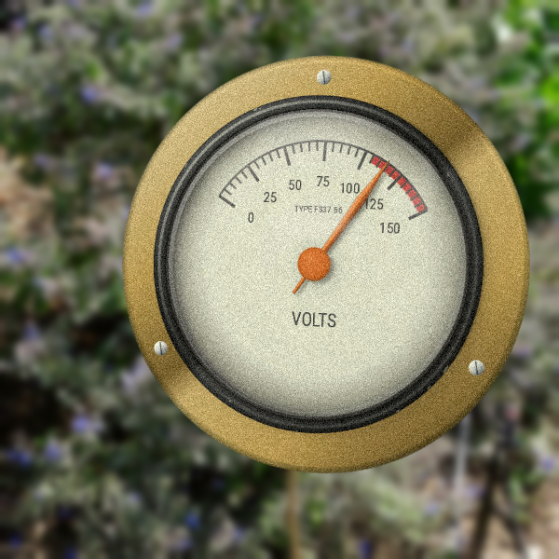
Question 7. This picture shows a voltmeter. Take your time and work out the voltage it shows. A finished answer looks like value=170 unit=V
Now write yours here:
value=115 unit=V
